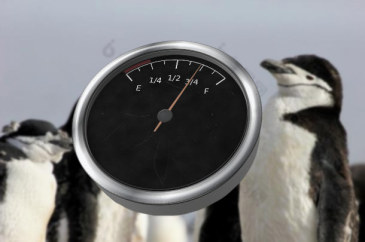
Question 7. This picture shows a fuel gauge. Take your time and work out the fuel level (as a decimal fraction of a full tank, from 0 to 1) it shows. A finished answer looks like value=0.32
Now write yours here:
value=0.75
